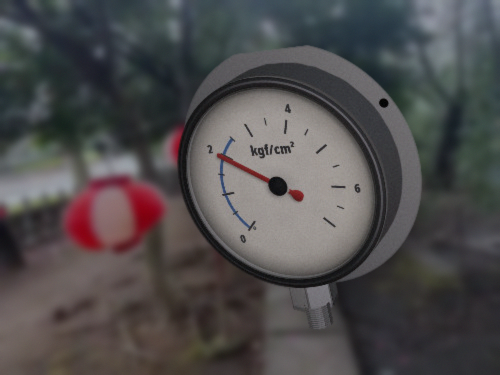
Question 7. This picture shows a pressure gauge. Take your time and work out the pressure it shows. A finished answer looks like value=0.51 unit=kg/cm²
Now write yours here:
value=2 unit=kg/cm²
